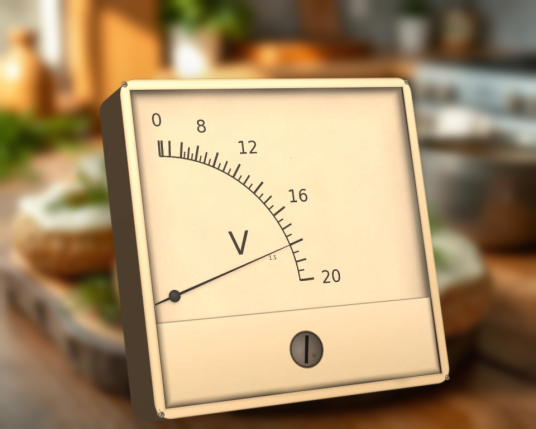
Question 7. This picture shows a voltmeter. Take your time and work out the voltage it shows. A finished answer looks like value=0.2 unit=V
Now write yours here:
value=18 unit=V
